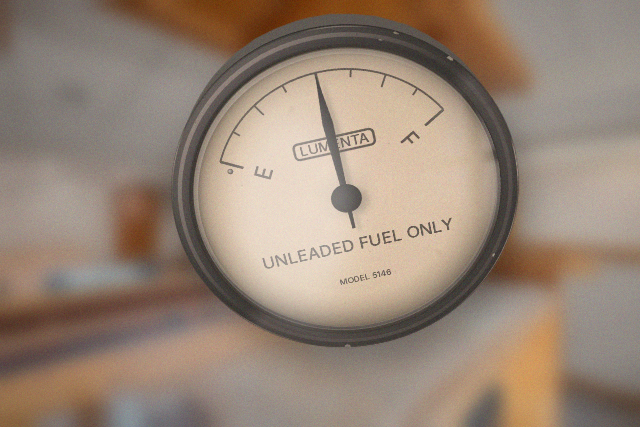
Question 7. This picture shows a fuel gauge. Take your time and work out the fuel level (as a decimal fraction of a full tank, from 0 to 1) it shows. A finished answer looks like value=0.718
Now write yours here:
value=0.5
